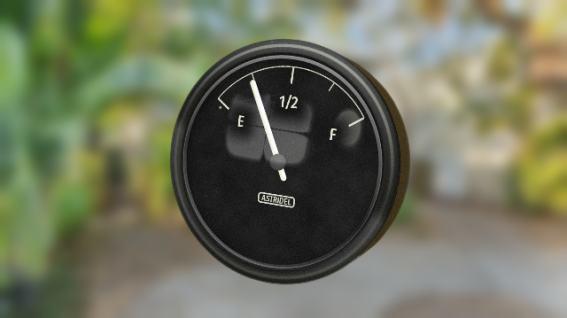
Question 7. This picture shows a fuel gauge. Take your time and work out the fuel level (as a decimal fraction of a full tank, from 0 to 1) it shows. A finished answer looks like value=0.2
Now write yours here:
value=0.25
